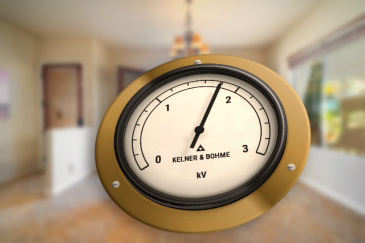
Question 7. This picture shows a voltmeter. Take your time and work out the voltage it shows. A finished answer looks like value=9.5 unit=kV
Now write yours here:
value=1.8 unit=kV
